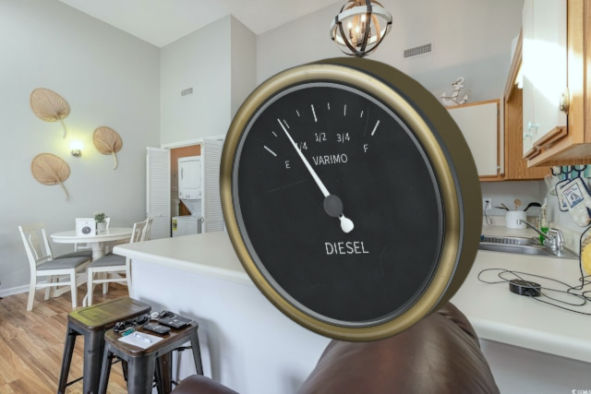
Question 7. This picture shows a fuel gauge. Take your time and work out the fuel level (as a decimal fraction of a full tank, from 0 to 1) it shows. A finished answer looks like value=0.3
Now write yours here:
value=0.25
